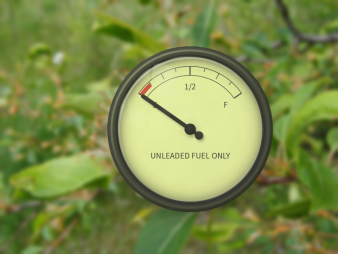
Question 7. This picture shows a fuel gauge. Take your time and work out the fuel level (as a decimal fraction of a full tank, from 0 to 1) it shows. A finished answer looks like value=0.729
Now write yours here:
value=0
